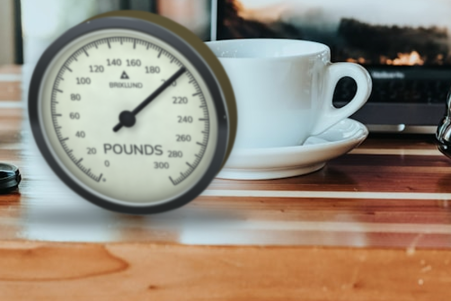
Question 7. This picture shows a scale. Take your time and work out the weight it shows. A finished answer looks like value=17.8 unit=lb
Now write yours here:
value=200 unit=lb
